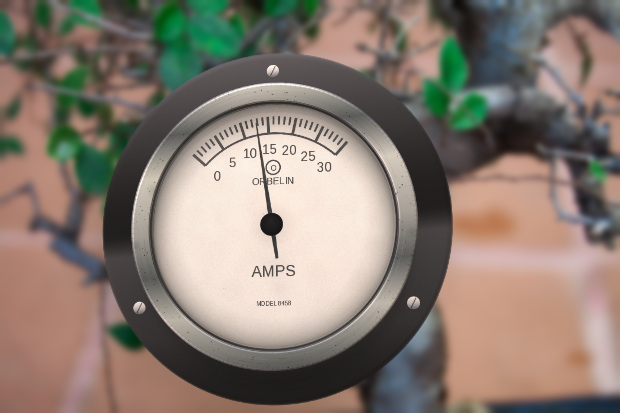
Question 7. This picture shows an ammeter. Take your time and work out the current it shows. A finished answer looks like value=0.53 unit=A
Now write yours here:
value=13 unit=A
